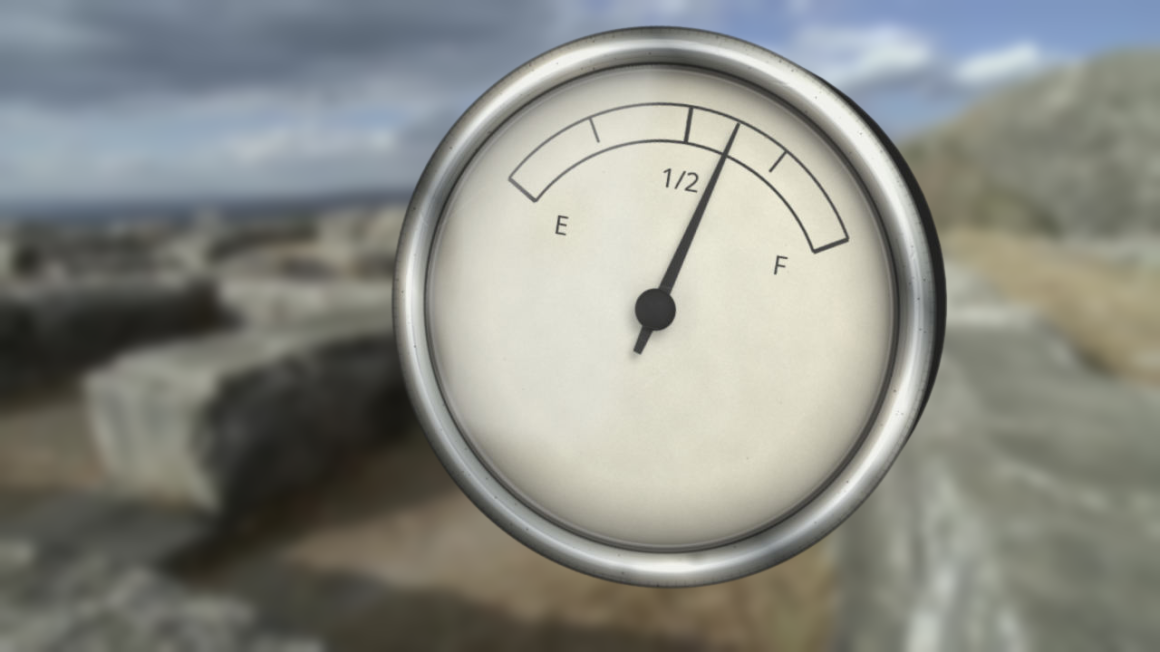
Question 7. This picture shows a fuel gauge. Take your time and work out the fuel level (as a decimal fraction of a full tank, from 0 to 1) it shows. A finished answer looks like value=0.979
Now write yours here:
value=0.625
